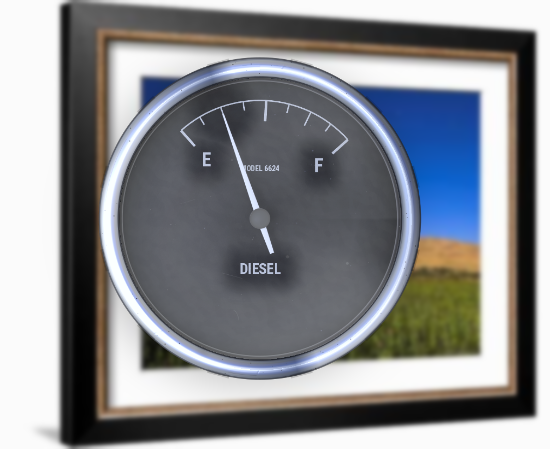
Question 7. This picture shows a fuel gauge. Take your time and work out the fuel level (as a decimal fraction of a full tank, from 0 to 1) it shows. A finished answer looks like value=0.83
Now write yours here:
value=0.25
